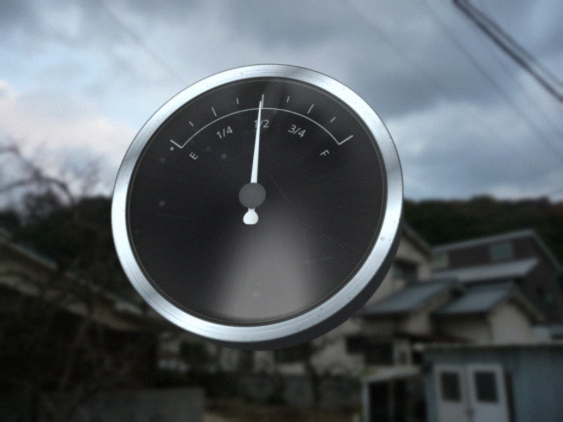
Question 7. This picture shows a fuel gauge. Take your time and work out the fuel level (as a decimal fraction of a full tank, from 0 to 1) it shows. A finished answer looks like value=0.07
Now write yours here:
value=0.5
